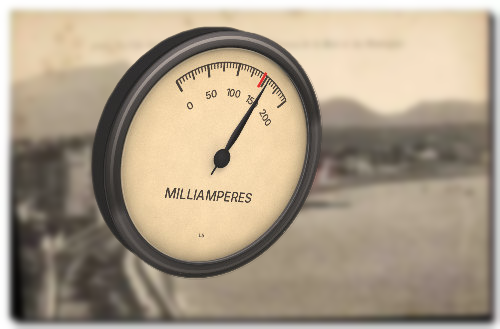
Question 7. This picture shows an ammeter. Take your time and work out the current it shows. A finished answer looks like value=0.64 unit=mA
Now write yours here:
value=150 unit=mA
